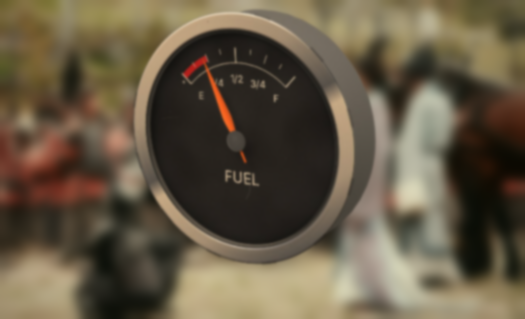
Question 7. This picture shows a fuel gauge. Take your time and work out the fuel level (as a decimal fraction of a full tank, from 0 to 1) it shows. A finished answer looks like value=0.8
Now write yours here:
value=0.25
